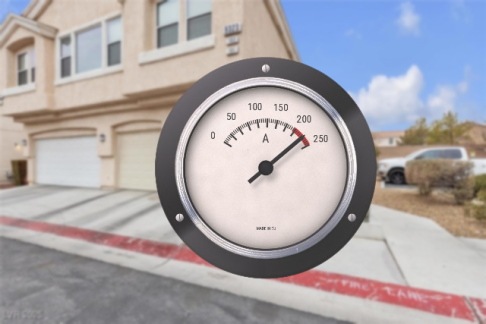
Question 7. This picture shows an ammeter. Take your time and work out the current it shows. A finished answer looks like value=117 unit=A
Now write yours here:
value=225 unit=A
